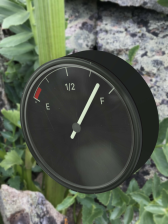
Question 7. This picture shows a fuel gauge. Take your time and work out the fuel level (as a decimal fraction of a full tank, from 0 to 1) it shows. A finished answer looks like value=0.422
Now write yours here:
value=0.875
